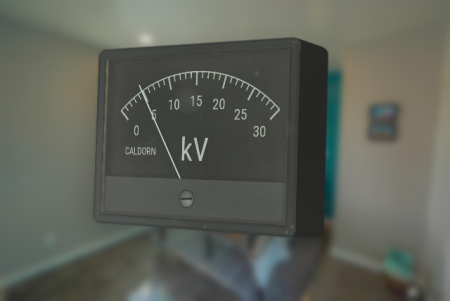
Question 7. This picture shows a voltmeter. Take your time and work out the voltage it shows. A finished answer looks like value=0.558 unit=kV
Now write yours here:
value=5 unit=kV
